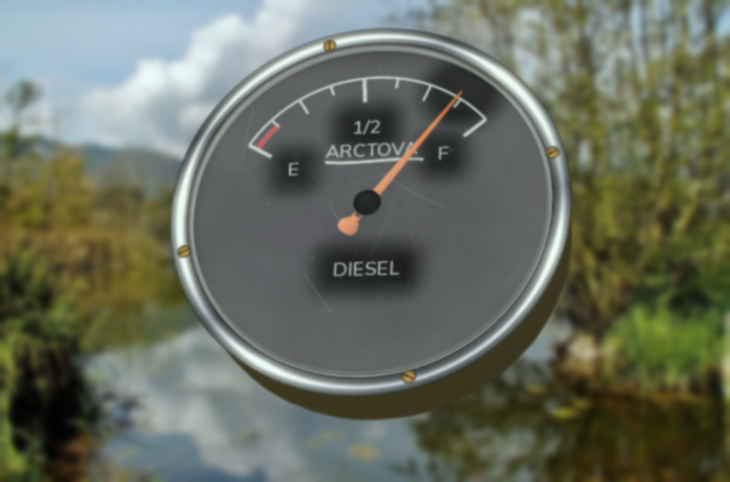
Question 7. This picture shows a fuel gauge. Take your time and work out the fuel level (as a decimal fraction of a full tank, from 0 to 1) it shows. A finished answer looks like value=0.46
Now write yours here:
value=0.875
